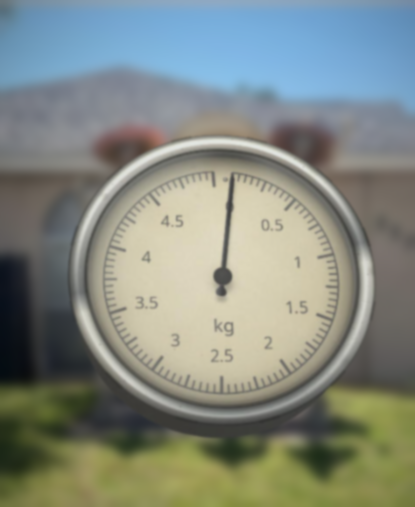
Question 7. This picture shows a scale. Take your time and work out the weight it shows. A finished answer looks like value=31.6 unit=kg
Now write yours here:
value=0 unit=kg
